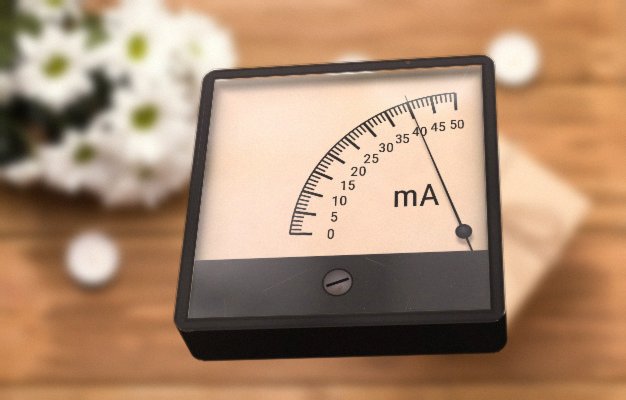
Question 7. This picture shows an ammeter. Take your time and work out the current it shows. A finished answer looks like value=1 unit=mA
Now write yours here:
value=40 unit=mA
